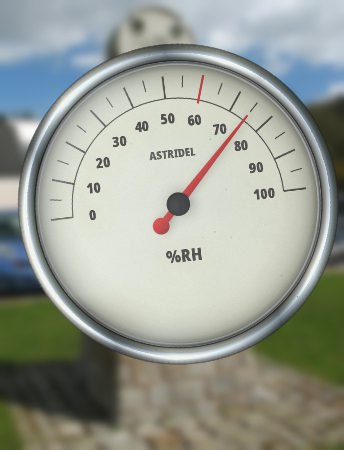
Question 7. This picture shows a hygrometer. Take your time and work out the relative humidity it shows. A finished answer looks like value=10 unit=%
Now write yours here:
value=75 unit=%
